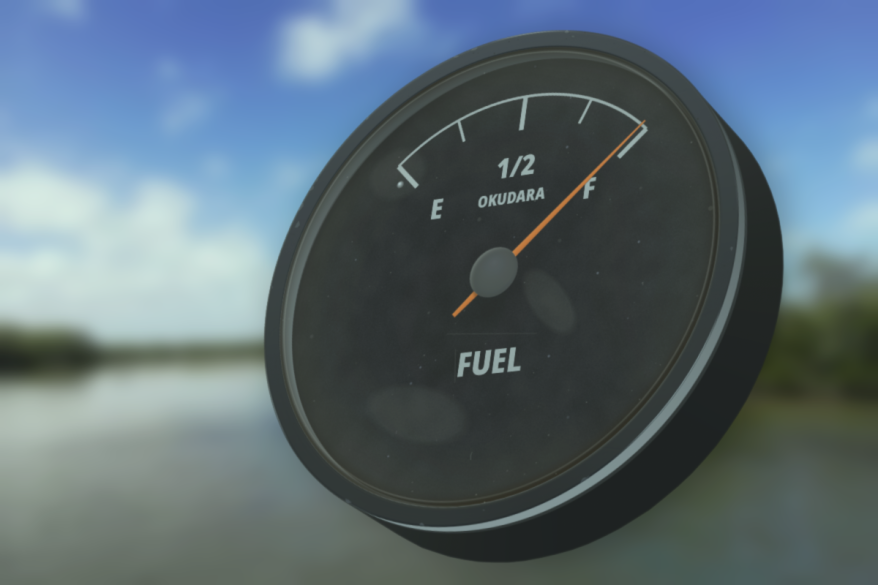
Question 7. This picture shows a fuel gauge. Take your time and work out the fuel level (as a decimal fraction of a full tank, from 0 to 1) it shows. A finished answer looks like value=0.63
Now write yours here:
value=1
